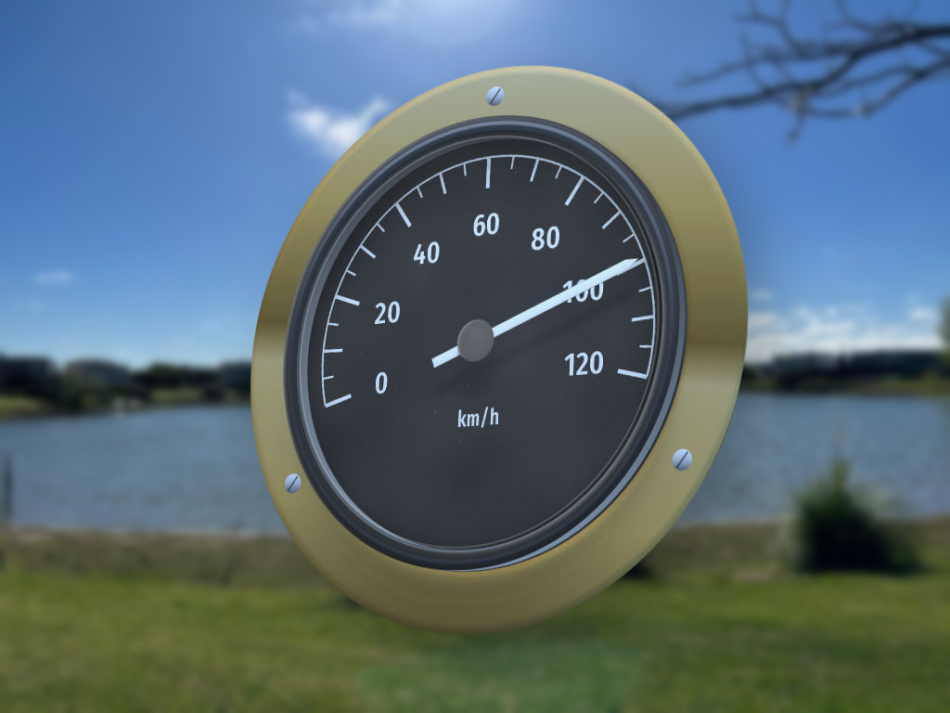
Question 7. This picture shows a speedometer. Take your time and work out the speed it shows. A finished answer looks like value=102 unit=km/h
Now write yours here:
value=100 unit=km/h
